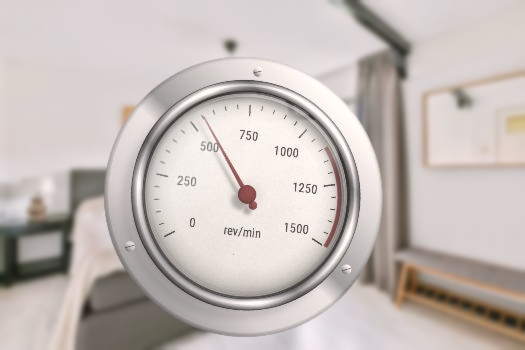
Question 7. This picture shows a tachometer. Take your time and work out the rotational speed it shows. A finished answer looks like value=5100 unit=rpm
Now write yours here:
value=550 unit=rpm
